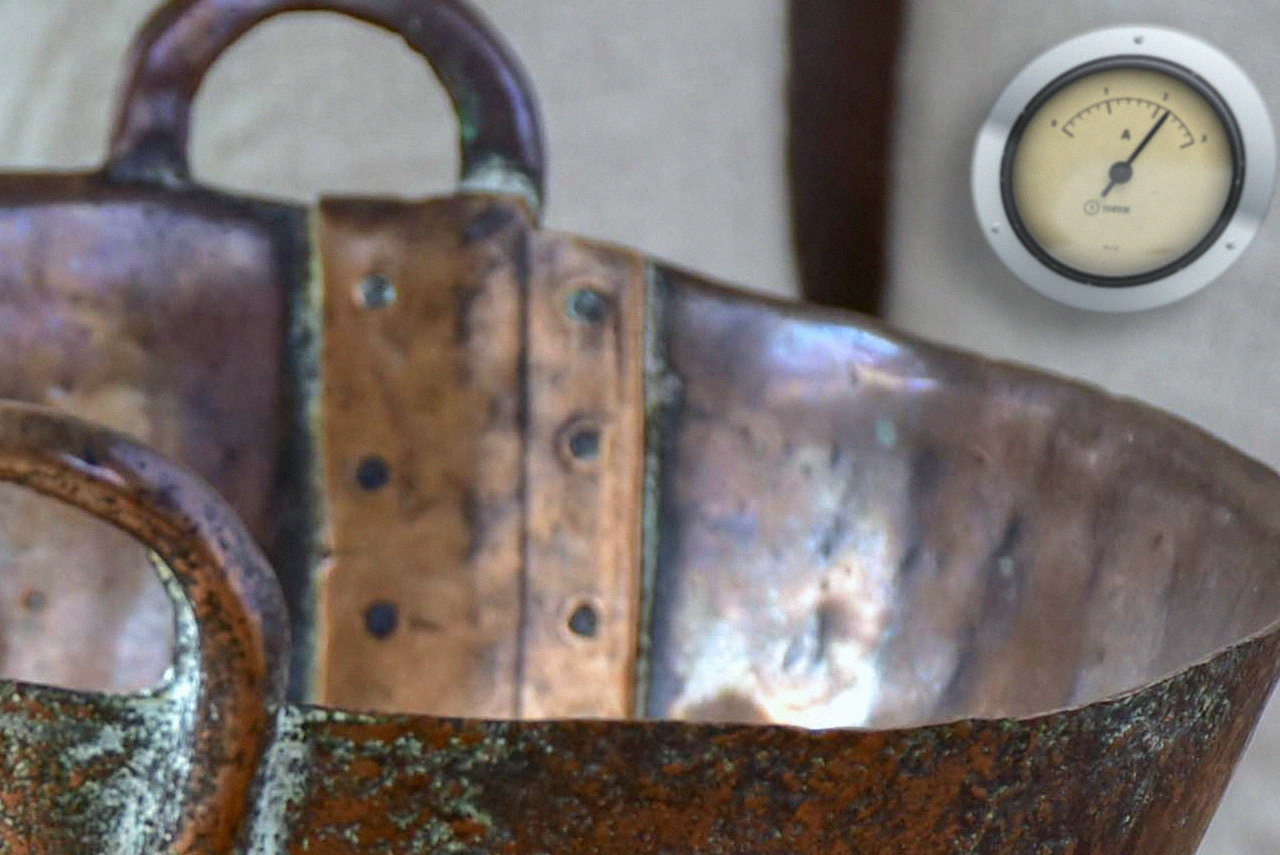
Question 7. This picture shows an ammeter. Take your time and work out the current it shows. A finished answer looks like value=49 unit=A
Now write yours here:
value=2.2 unit=A
